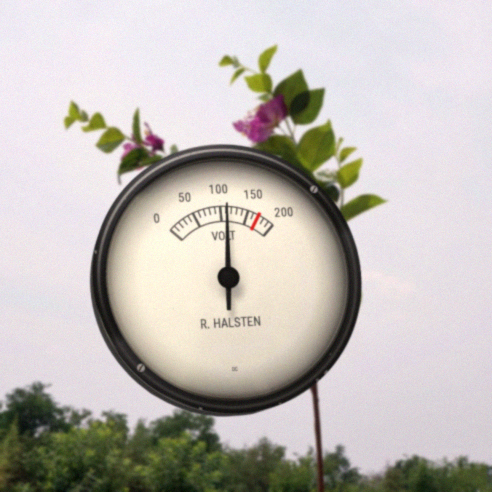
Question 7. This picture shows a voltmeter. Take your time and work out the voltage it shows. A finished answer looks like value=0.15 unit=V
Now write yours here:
value=110 unit=V
